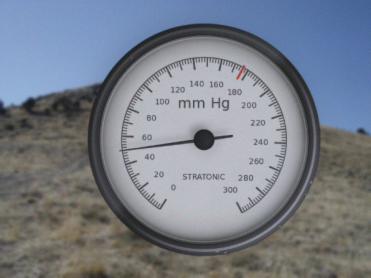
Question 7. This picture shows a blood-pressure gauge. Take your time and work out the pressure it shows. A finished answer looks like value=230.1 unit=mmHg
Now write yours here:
value=50 unit=mmHg
